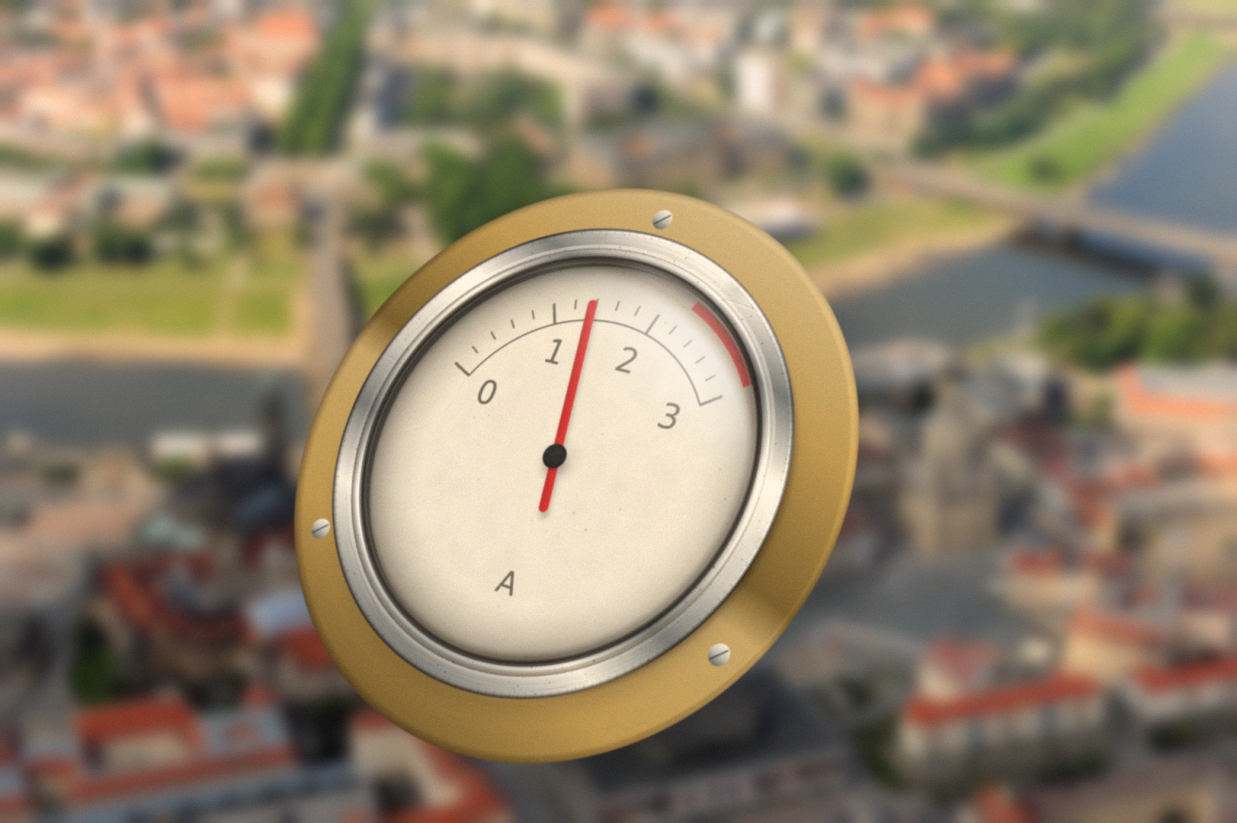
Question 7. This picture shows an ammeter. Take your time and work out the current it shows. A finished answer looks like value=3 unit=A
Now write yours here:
value=1.4 unit=A
